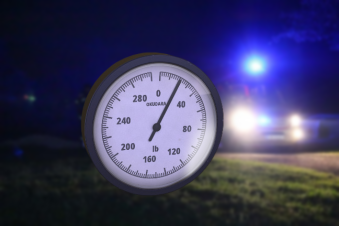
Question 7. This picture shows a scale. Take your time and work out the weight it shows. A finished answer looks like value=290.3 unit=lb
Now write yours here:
value=20 unit=lb
